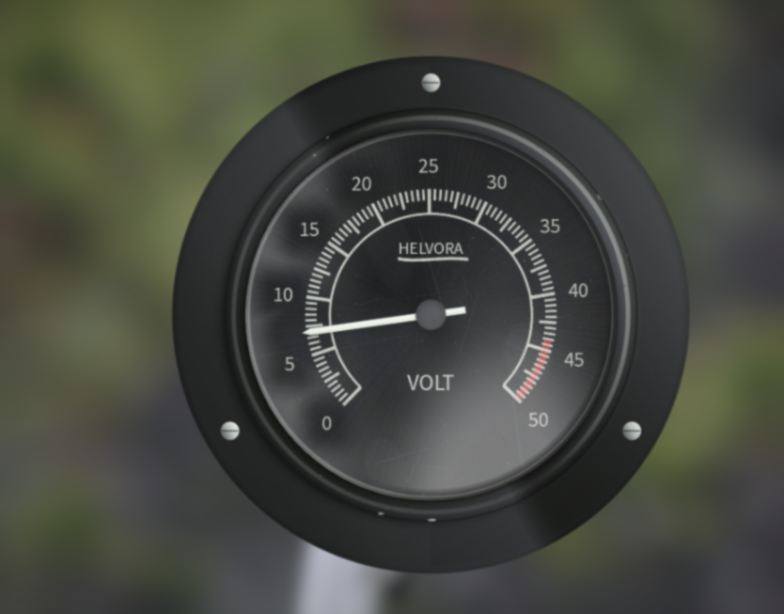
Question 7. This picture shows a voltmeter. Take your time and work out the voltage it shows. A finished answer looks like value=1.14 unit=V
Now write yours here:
value=7 unit=V
